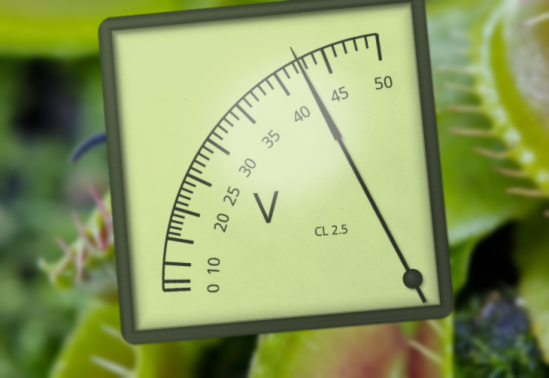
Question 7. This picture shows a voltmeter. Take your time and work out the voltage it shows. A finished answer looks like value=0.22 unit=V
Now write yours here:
value=42.5 unit=V
